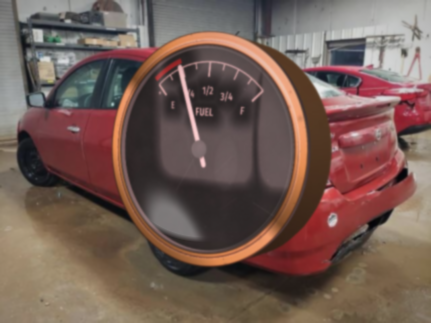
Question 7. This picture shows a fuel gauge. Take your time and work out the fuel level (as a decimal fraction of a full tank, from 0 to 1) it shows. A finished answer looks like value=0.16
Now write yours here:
value=0.25
